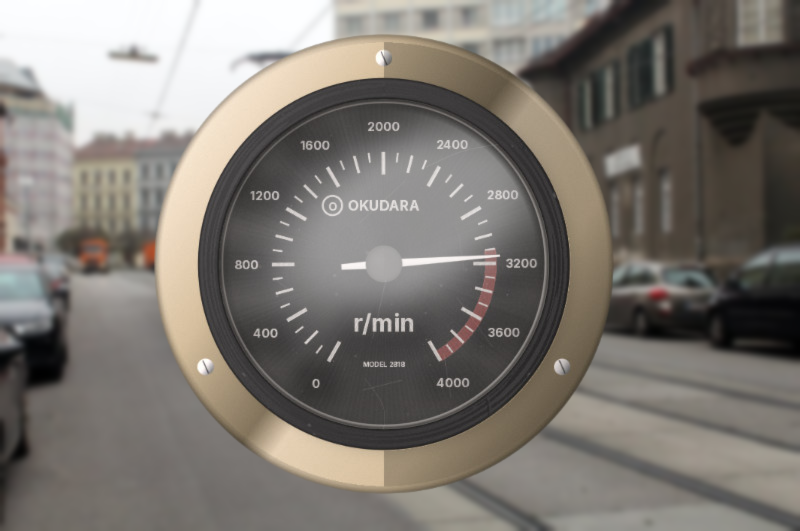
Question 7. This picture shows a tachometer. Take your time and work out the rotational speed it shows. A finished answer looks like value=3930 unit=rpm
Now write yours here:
value=3150 unit=rpm
